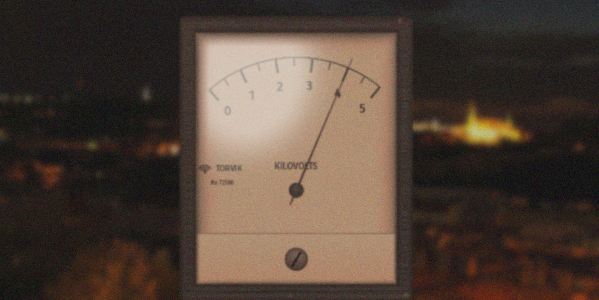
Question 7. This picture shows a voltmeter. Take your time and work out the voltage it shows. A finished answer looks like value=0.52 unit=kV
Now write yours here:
value=4 unit=kV
